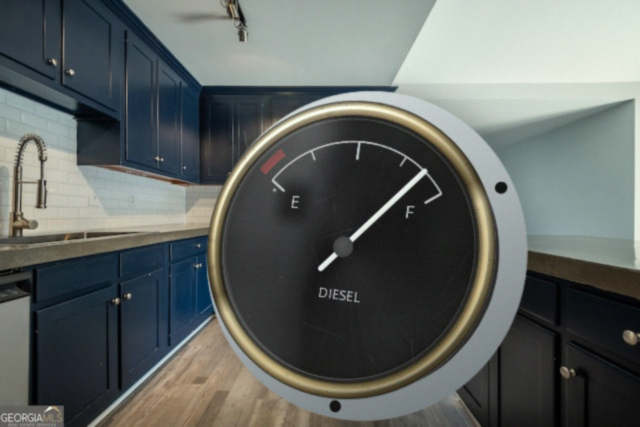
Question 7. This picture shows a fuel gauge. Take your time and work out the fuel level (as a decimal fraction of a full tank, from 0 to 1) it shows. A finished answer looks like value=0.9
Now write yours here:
value=0.875
